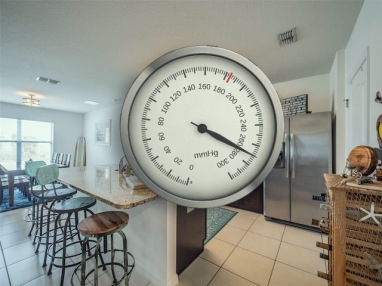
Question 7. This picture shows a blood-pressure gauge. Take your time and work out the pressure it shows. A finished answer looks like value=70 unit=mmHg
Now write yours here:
value=270 unit=mmHg
